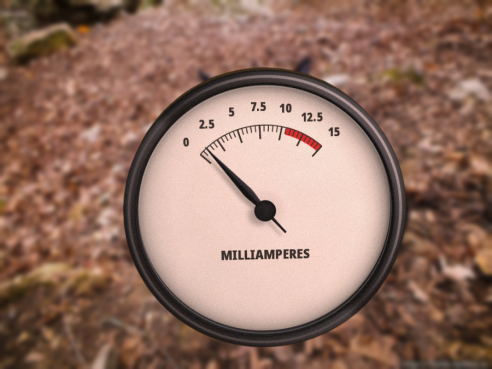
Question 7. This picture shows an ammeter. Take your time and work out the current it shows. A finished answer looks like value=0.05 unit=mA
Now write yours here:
value=1 unit=mA
